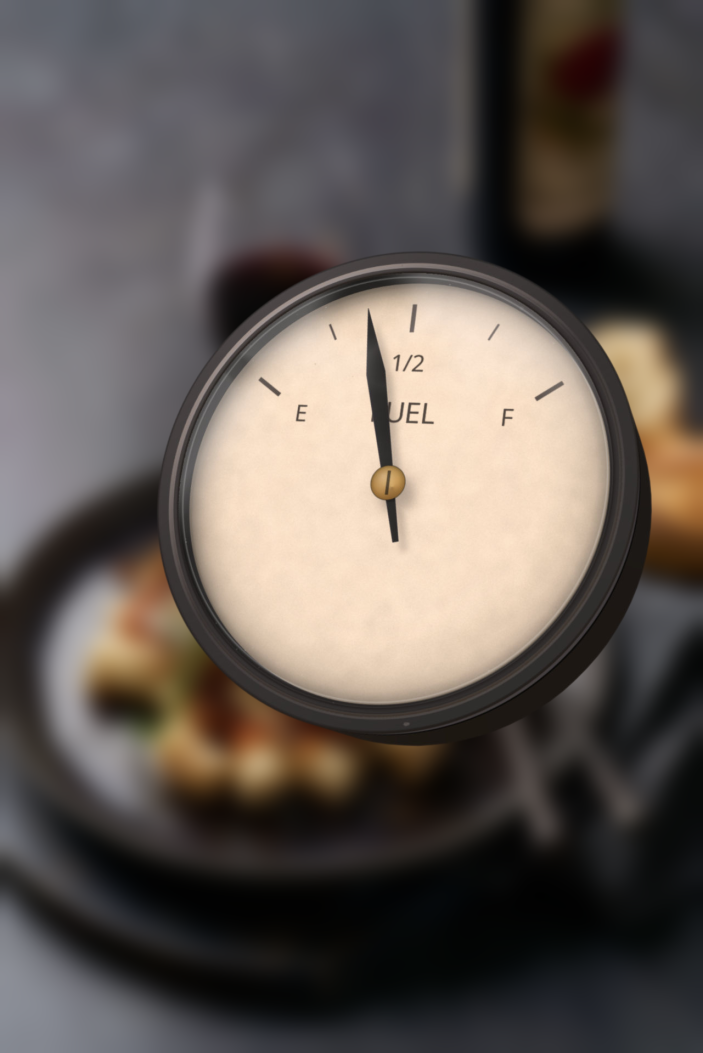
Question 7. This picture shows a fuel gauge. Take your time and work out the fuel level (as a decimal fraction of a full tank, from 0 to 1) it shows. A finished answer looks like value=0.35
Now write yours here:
value=0.375
